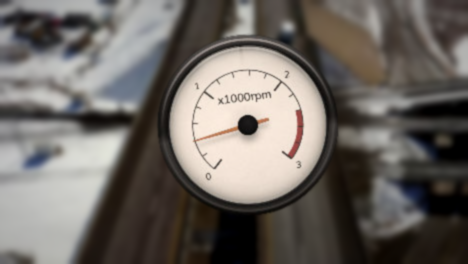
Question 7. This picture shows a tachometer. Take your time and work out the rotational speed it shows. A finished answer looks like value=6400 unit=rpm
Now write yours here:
value=400 unit=rpm
